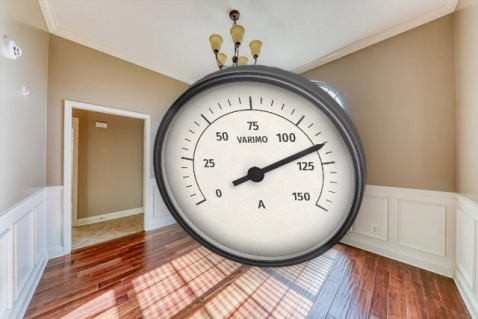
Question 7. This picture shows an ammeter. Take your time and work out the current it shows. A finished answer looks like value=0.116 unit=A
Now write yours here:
value=115 unit=A
